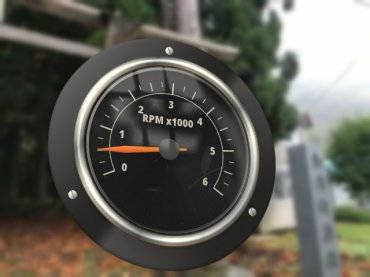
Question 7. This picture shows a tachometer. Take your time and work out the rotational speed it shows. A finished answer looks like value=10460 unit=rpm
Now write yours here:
value=500 unit=rpm
